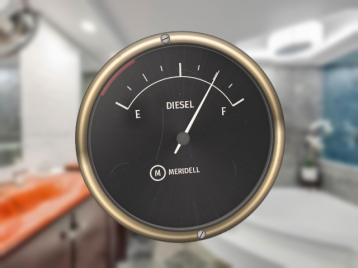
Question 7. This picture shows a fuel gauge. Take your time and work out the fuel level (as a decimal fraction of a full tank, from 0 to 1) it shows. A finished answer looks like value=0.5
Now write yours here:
value=0.75
